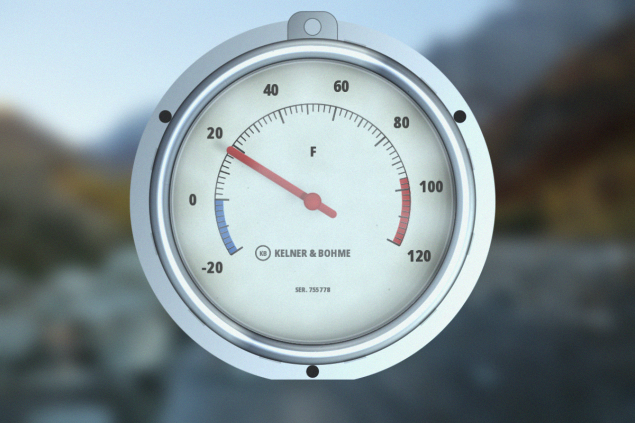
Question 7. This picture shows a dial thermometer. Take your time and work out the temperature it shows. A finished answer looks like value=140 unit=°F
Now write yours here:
value=18 unit=°F
